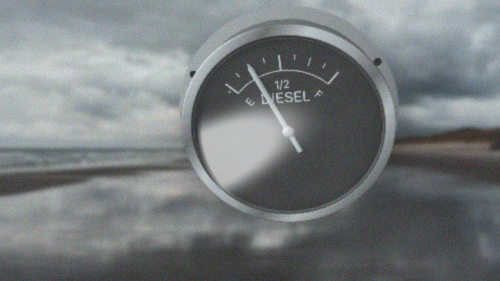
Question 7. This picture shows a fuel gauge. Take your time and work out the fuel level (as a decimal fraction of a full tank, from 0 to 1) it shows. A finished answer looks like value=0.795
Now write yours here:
value=0.25
